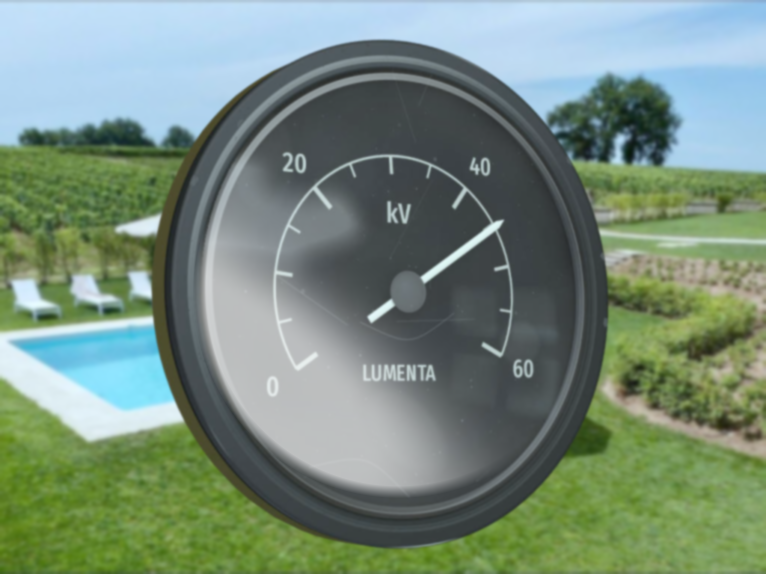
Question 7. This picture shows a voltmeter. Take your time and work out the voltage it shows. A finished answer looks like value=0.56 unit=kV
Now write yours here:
value=45 unit=kV
